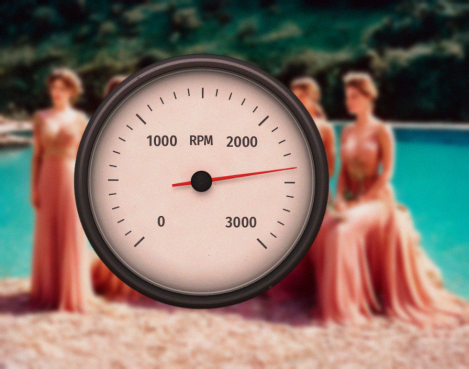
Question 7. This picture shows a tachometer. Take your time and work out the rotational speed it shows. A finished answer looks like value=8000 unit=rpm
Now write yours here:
value=2400 unit=rpm
